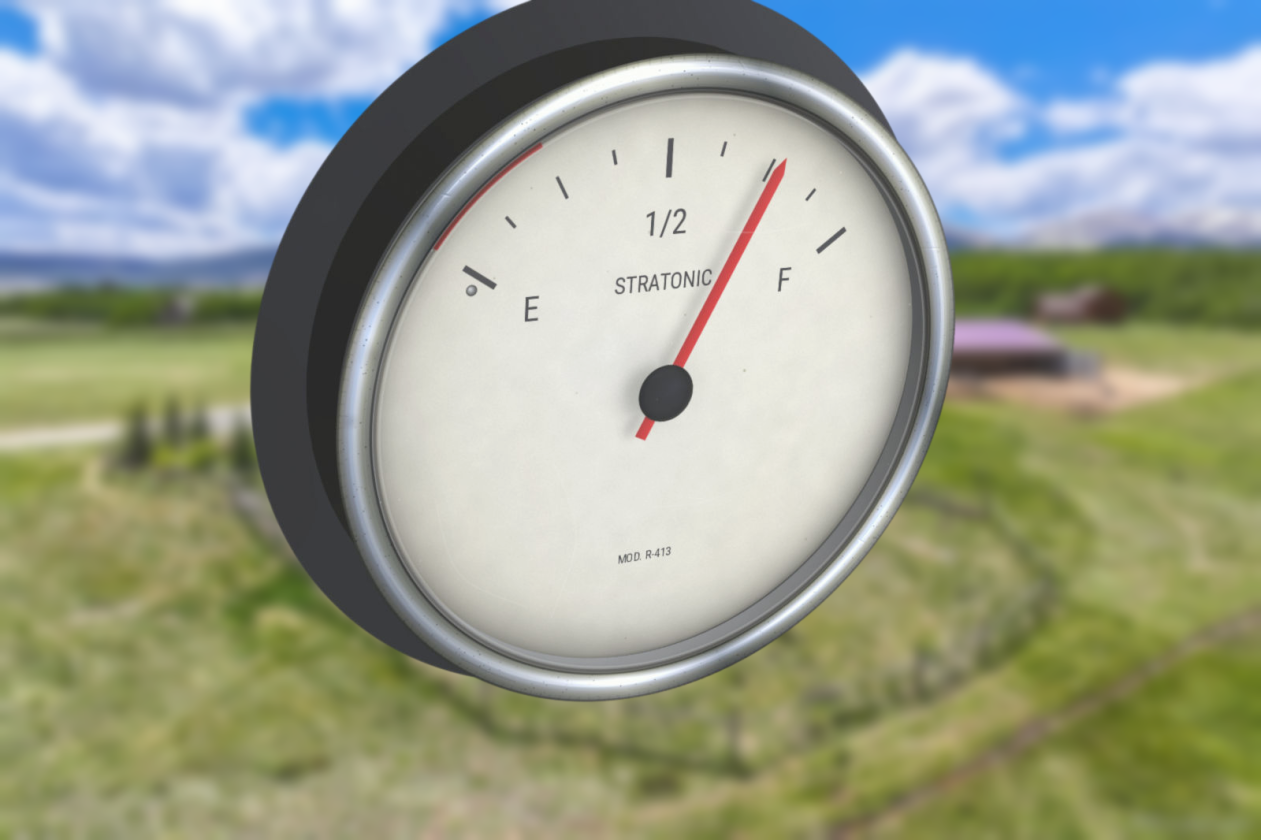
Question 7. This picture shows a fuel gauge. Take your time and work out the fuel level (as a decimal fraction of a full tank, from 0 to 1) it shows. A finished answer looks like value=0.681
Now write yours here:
value=0.75
